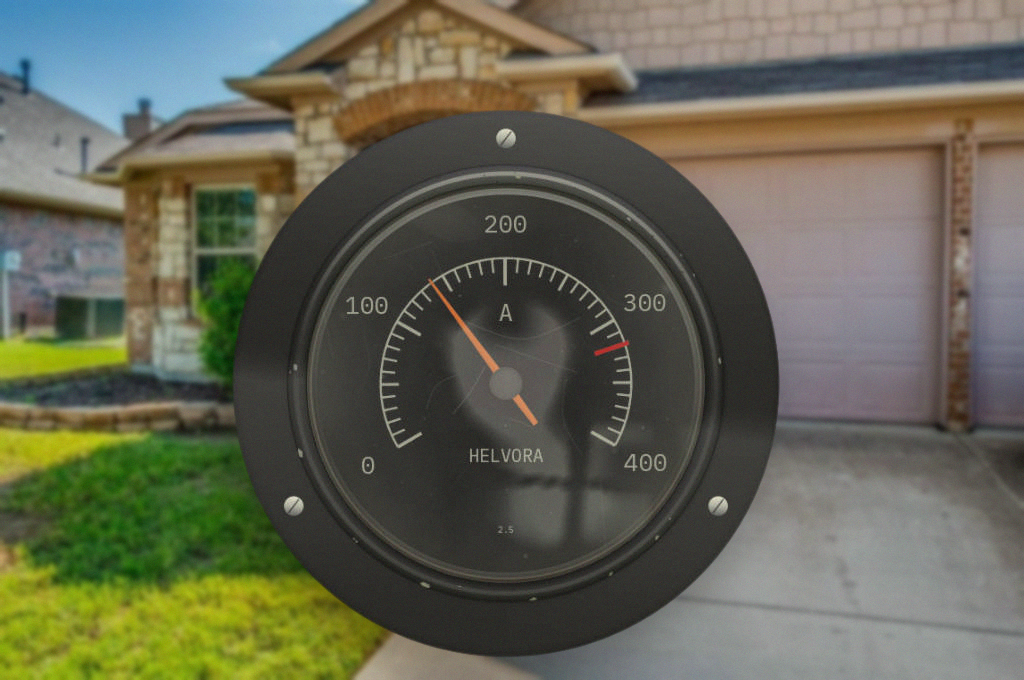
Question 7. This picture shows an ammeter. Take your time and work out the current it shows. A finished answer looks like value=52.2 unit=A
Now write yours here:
value=140 unit=A
